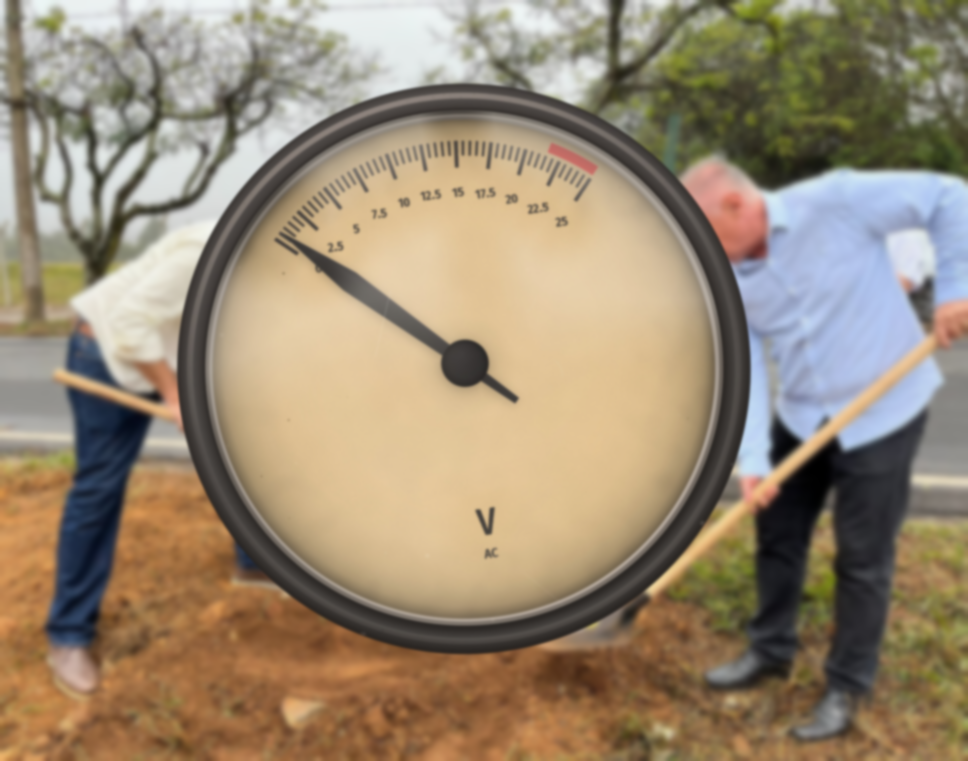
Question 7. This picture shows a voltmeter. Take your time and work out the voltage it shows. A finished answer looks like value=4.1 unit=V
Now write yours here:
value=0.5 unit=V
